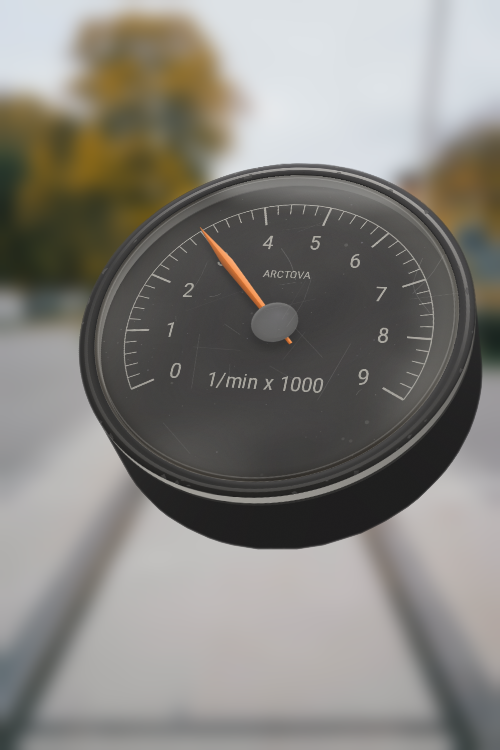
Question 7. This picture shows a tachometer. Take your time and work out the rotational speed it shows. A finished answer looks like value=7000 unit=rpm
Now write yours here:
value=3000 unit=rpm
